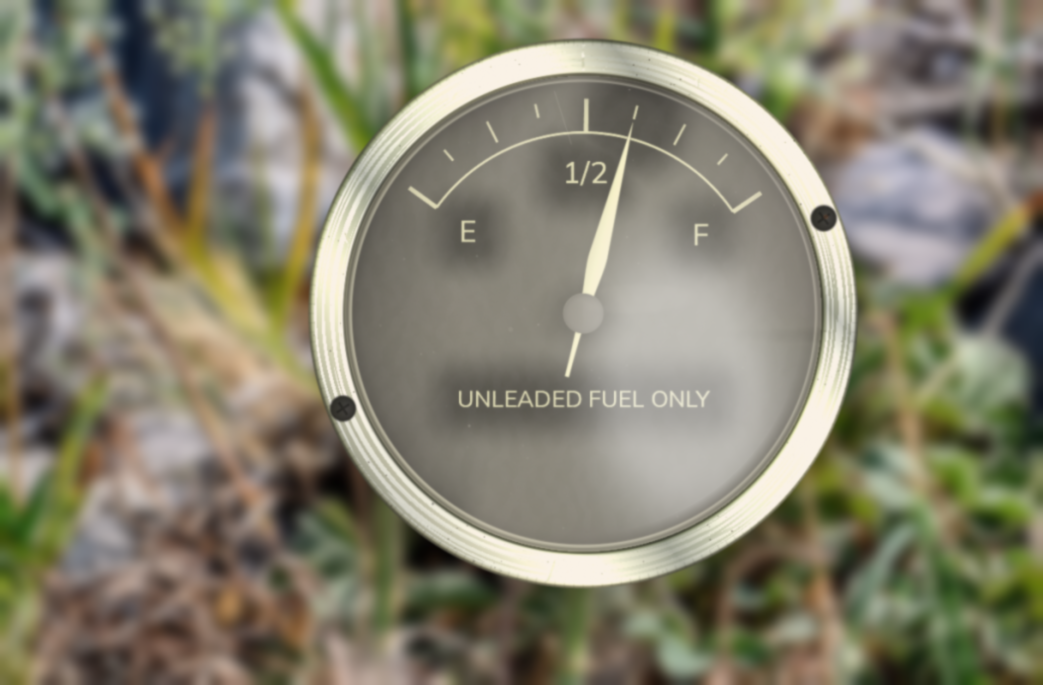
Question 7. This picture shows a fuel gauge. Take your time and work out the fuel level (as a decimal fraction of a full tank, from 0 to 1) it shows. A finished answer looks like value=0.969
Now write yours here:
value=0.625
